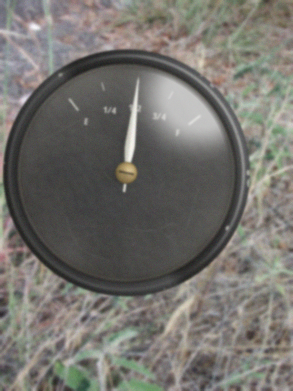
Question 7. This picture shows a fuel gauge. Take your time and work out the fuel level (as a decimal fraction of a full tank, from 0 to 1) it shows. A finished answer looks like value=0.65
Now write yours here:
value=0.5
